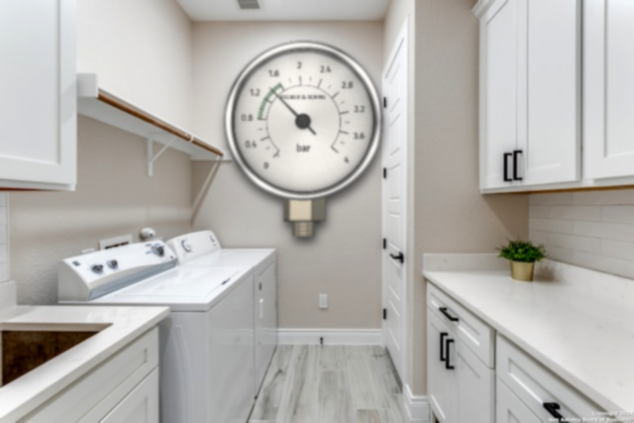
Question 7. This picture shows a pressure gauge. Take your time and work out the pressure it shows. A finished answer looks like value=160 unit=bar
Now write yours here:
value=1.4 unit=bar
